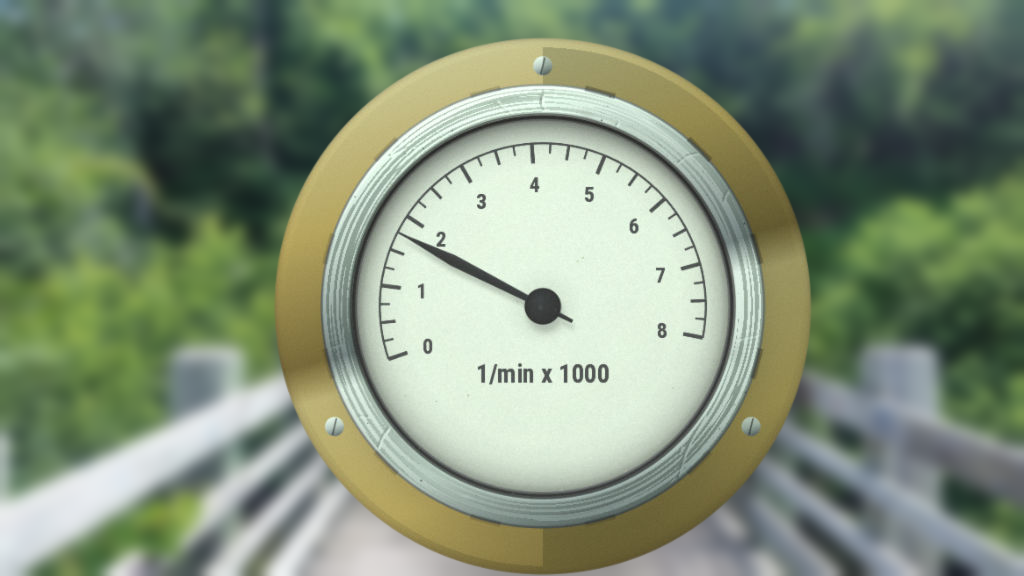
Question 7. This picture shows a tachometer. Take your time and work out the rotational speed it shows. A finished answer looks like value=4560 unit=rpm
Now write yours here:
value=1750 unit=rpm
